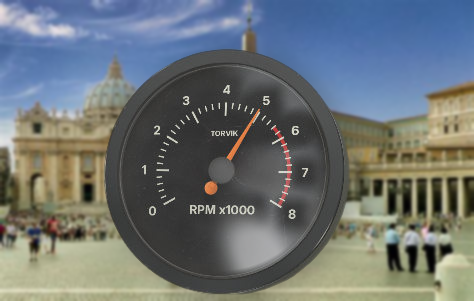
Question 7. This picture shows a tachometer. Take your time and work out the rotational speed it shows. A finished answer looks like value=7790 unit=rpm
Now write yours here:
value=5000 unit=rpm
